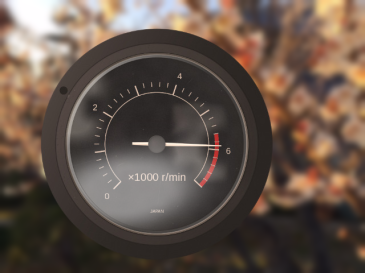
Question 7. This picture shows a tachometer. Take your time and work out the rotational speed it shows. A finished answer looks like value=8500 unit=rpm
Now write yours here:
value=5900 unit=rpm
